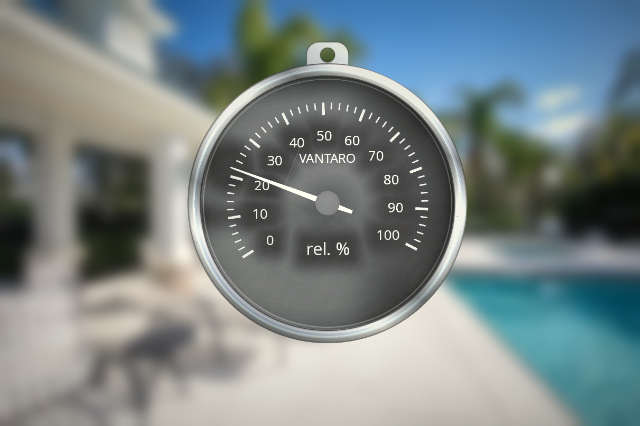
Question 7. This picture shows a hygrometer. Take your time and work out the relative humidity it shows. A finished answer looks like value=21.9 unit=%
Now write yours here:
value=22 unit=%
